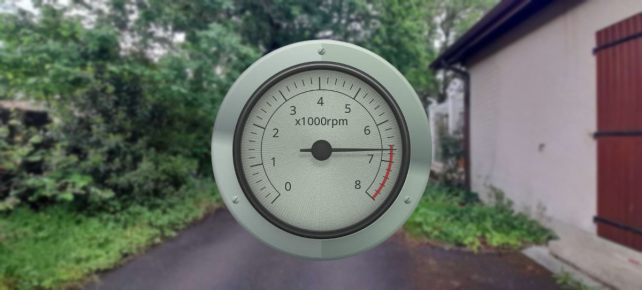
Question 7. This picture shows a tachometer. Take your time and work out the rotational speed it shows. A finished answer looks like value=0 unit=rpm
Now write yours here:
value=6700 unit=rpm
